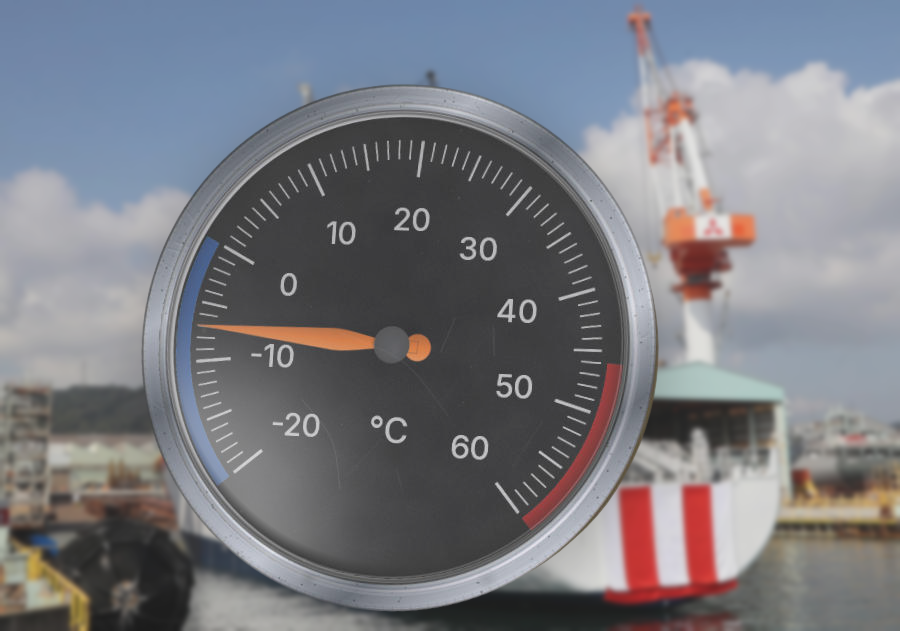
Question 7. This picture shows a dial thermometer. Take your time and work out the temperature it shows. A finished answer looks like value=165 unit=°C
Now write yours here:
value=-7 unit=°C
